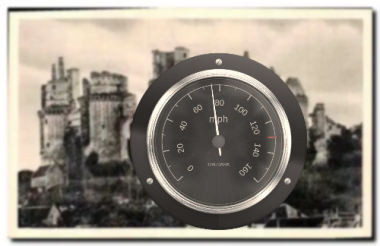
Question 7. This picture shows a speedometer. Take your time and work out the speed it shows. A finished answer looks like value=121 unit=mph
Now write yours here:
value=75 unit=mph
